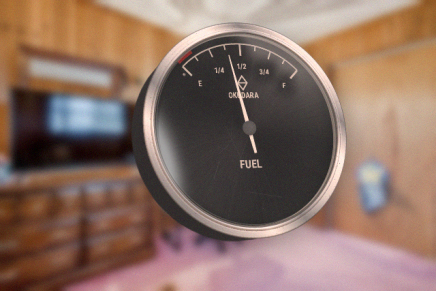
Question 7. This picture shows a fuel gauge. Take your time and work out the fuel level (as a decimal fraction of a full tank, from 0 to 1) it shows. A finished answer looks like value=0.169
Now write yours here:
value=0.375
